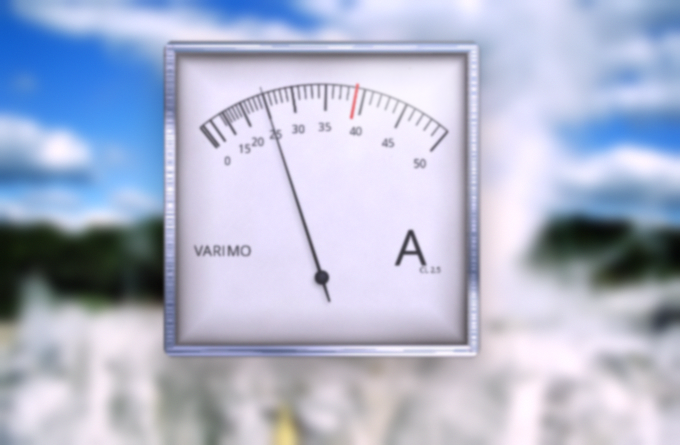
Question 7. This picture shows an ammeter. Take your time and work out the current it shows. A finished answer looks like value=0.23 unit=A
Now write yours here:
value=25 unit=A
